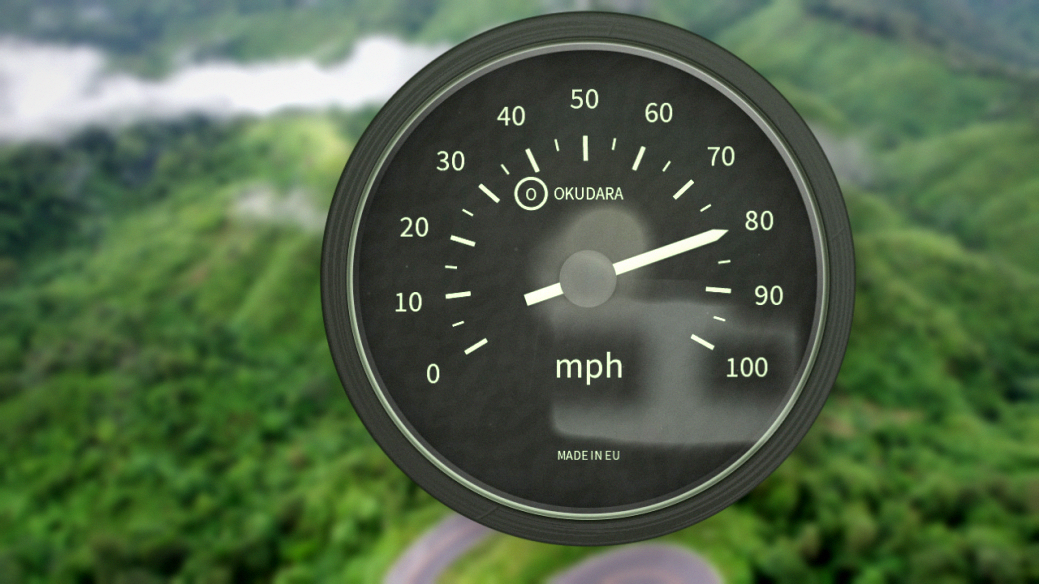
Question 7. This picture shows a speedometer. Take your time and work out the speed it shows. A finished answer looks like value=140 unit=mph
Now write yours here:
value=80 unit=mph
